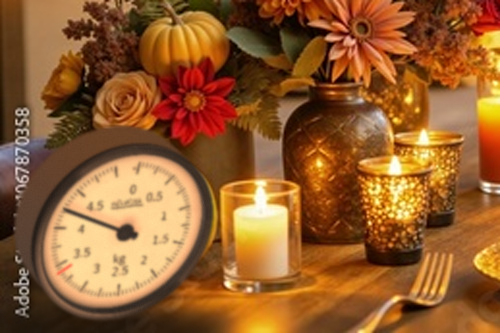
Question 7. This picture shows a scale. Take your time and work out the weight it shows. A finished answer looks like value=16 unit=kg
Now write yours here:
value=4.25 unit=kg
